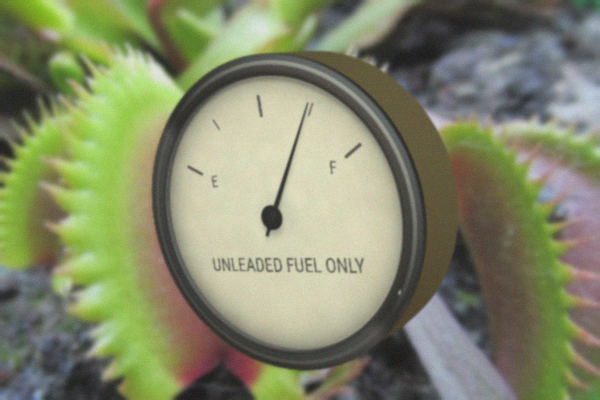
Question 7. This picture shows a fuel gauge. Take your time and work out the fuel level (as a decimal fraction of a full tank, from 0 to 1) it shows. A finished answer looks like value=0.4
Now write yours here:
value=0.75
